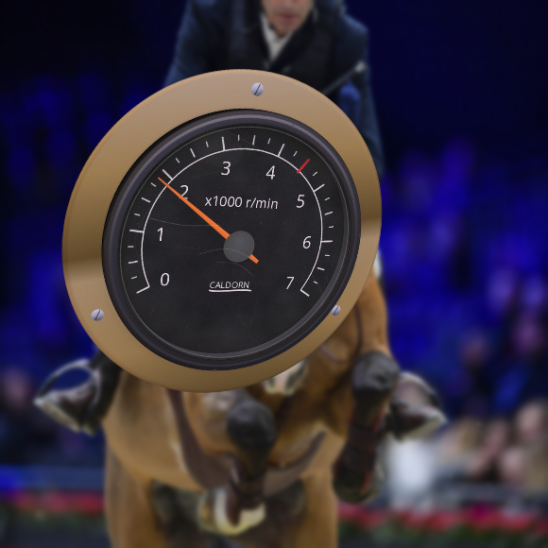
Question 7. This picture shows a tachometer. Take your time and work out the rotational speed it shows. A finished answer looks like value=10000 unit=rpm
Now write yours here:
value=1875 unit=rpm
